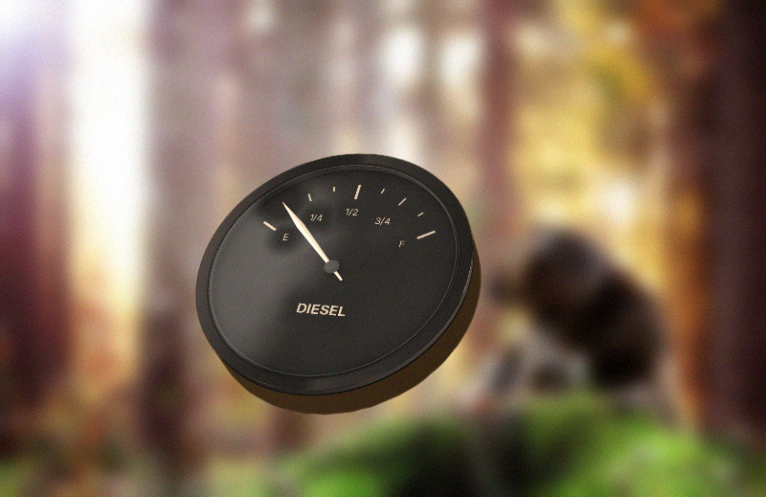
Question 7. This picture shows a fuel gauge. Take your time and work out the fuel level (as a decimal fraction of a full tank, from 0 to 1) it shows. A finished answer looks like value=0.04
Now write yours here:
value=0.125
